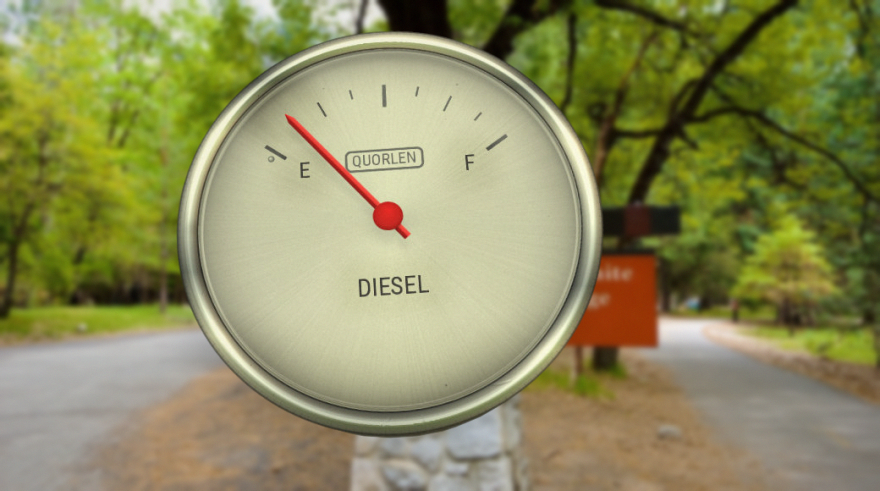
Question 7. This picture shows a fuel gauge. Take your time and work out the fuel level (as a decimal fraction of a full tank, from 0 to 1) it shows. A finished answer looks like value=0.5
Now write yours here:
value=0.125
